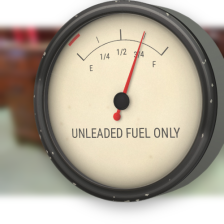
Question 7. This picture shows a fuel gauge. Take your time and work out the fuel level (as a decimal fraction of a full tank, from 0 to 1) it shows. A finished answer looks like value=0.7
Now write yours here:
value=0.75
